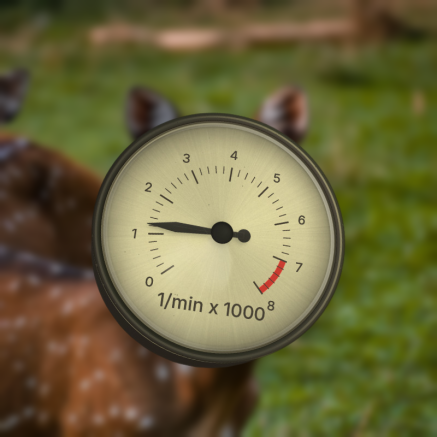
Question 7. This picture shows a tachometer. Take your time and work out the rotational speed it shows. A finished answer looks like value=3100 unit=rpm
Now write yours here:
value=1200 unit=rpm
